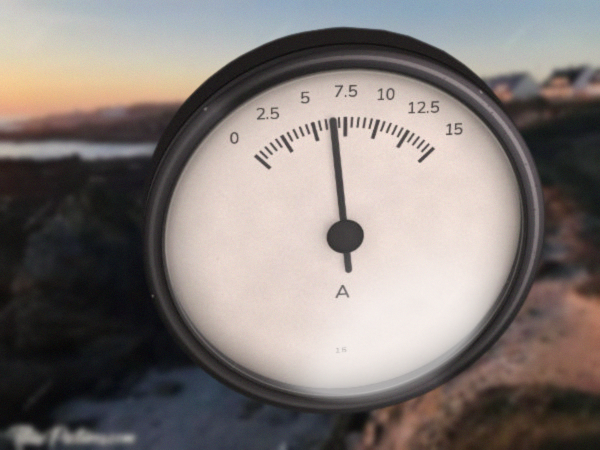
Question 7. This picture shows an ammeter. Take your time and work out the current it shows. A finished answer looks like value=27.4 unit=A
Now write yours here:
value=6.5 unit=A
